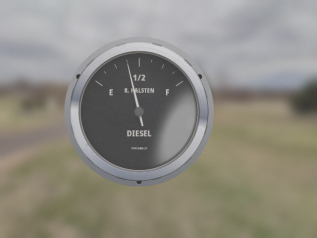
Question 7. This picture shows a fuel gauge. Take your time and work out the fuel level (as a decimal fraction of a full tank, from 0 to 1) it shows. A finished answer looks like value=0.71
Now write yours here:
value=0.375
